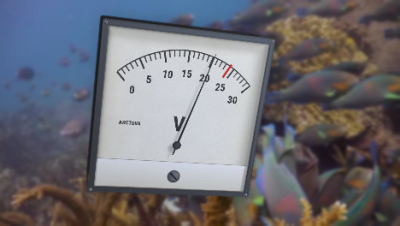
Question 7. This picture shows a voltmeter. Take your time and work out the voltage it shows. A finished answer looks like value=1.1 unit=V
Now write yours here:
value=20 unit=V
